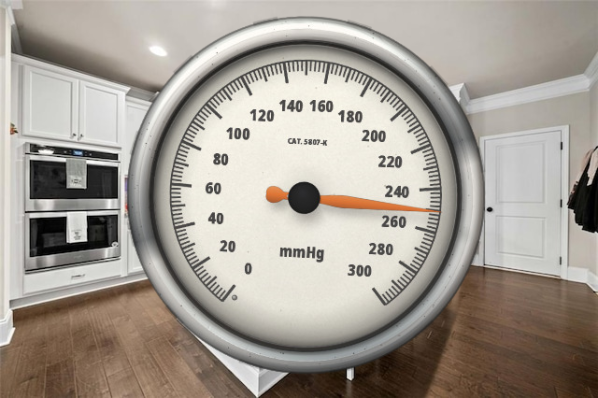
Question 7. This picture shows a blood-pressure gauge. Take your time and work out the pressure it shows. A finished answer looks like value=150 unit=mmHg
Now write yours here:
value=250 unit=mmHg
